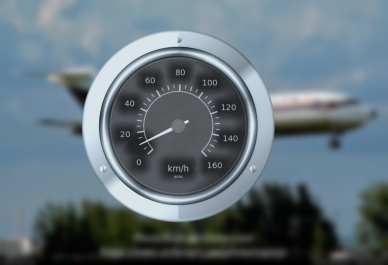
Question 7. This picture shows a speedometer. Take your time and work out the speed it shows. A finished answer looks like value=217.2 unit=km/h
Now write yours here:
value=10 unit=km/h
